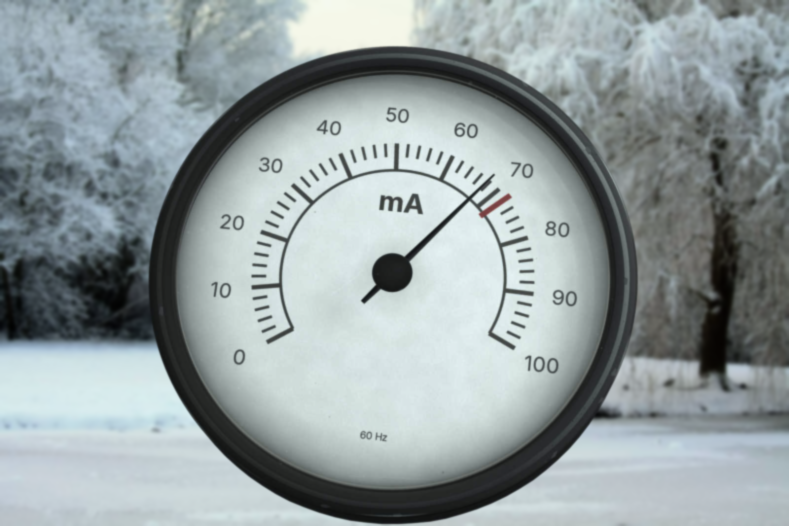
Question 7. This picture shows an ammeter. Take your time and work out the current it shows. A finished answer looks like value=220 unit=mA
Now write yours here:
value=68 unit=mA
